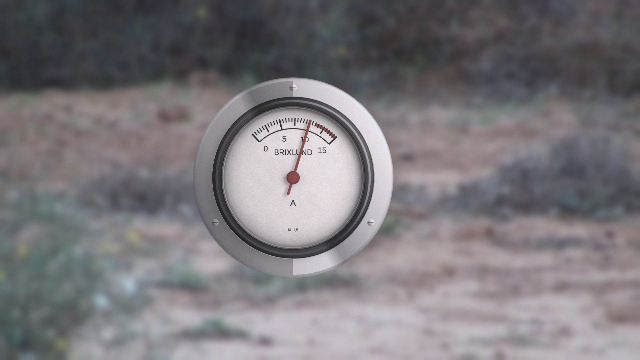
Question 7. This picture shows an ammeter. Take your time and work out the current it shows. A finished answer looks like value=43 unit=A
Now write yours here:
value=10 unit=A
